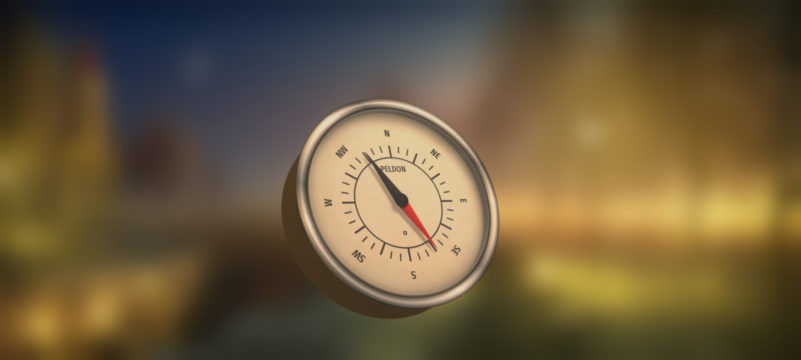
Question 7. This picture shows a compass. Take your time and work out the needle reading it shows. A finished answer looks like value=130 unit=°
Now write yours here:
value=150 unit=°
